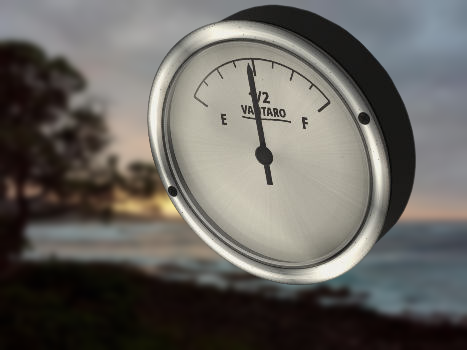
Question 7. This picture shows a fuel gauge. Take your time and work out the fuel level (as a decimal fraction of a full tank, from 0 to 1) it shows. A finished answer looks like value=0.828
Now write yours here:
value=0.5
